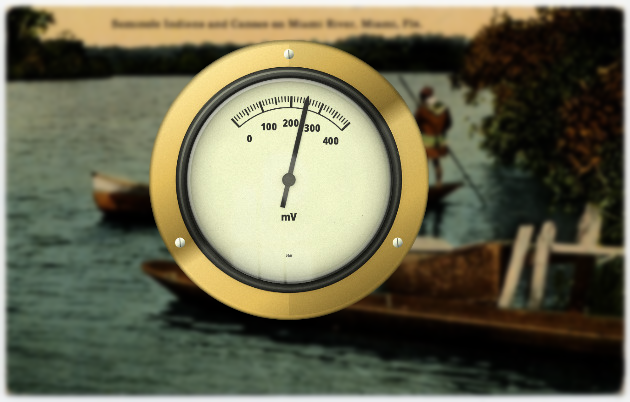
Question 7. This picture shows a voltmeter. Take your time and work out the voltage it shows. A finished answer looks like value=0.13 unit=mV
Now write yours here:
value=250 unit=mV
